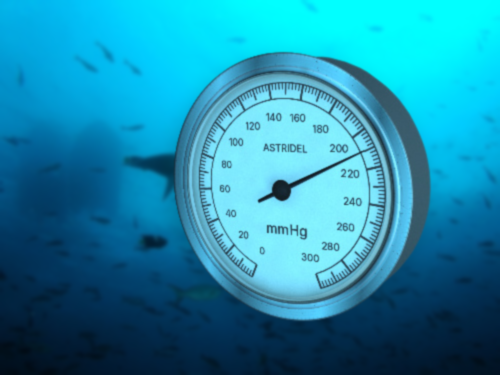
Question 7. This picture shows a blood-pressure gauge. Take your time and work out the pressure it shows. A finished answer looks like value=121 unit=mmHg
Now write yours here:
value=210 unit=mmHg
